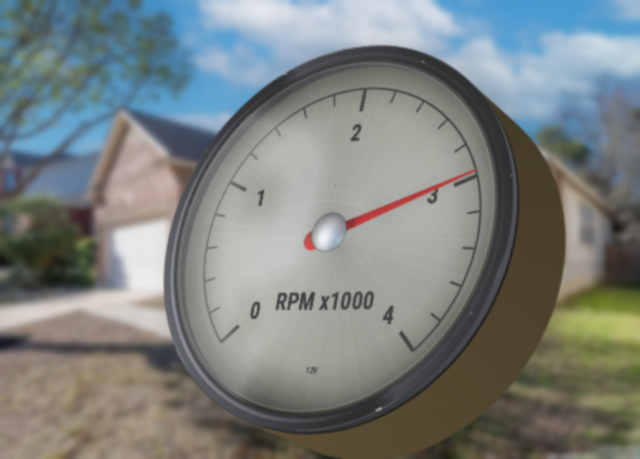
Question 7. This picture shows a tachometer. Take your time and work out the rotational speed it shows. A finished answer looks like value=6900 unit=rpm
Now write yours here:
value=3000 unit=rpm
